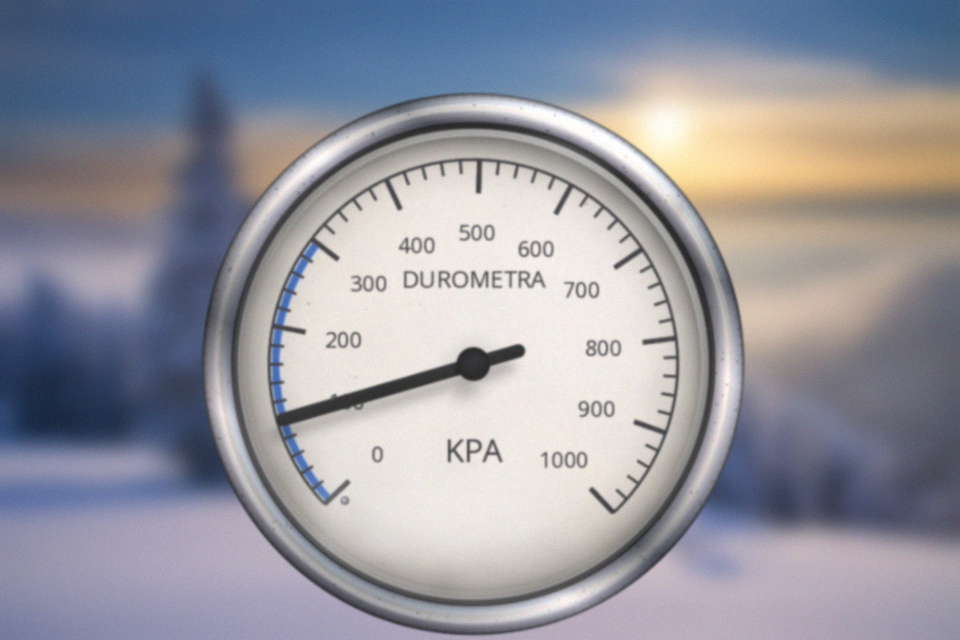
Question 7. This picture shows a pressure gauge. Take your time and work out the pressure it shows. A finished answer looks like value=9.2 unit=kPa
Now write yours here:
value=100 unit=kPa
